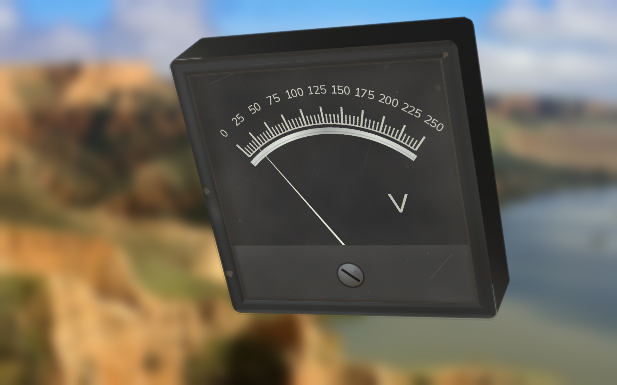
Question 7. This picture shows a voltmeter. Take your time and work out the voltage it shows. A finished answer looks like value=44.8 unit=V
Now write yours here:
value=25 unit=V
